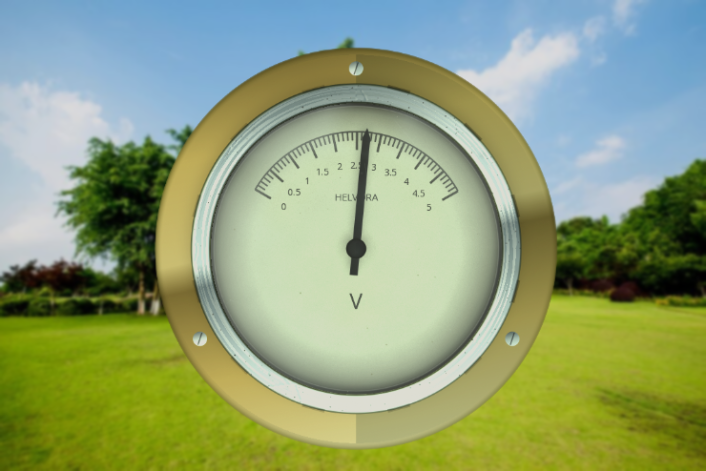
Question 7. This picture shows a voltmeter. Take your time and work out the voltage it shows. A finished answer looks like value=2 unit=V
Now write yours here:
value=2.7 unit=V
